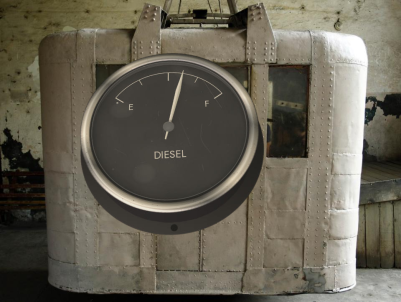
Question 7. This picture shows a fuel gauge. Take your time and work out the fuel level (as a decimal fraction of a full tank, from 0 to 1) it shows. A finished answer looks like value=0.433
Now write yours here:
value=0.625
